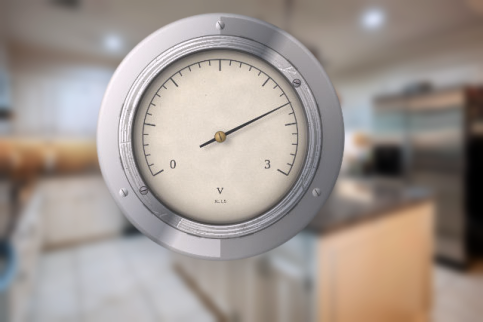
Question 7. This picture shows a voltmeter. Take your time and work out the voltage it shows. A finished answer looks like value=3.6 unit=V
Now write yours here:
value=2.3 unit=V
